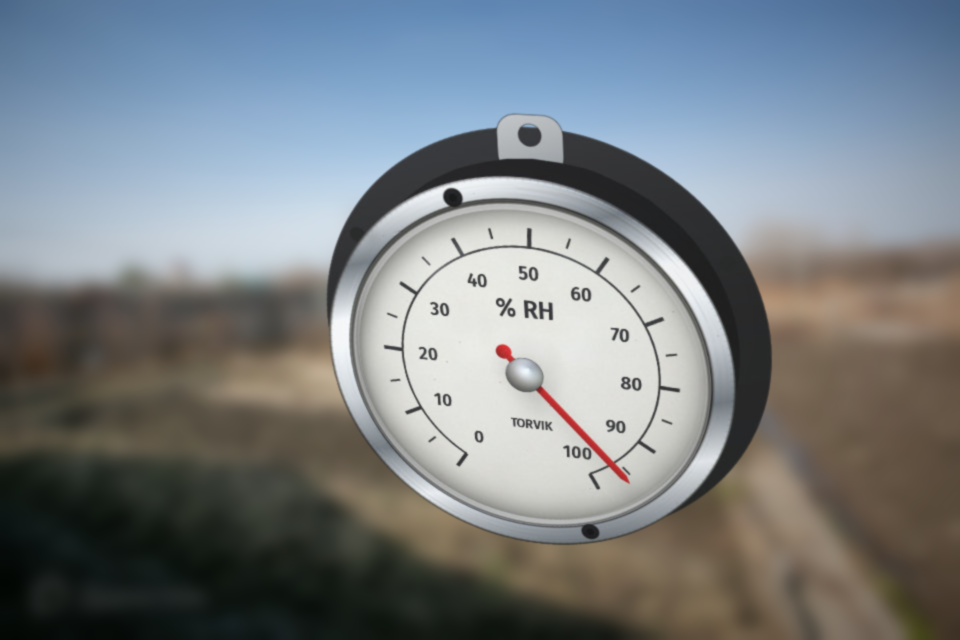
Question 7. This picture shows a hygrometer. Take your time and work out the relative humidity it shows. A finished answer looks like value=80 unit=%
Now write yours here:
value=95 unit=%
